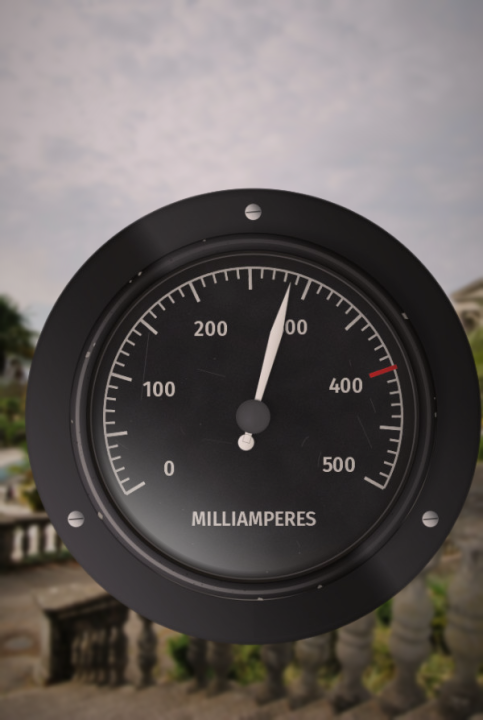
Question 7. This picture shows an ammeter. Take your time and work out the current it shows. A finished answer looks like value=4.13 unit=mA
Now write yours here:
value=285 unit=mA
